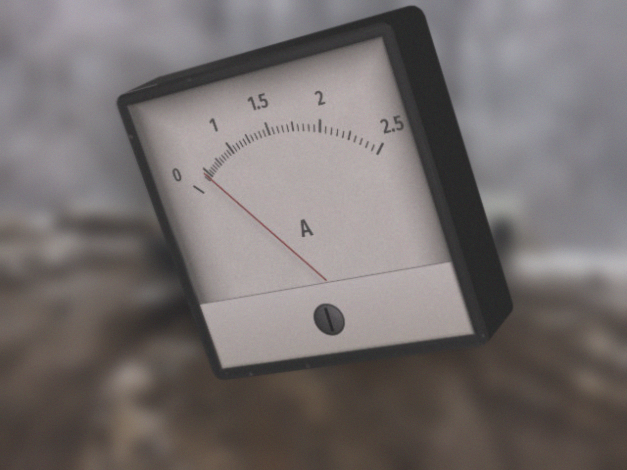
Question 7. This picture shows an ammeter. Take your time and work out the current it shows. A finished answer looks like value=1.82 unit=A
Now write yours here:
value=0.5 unit=A
